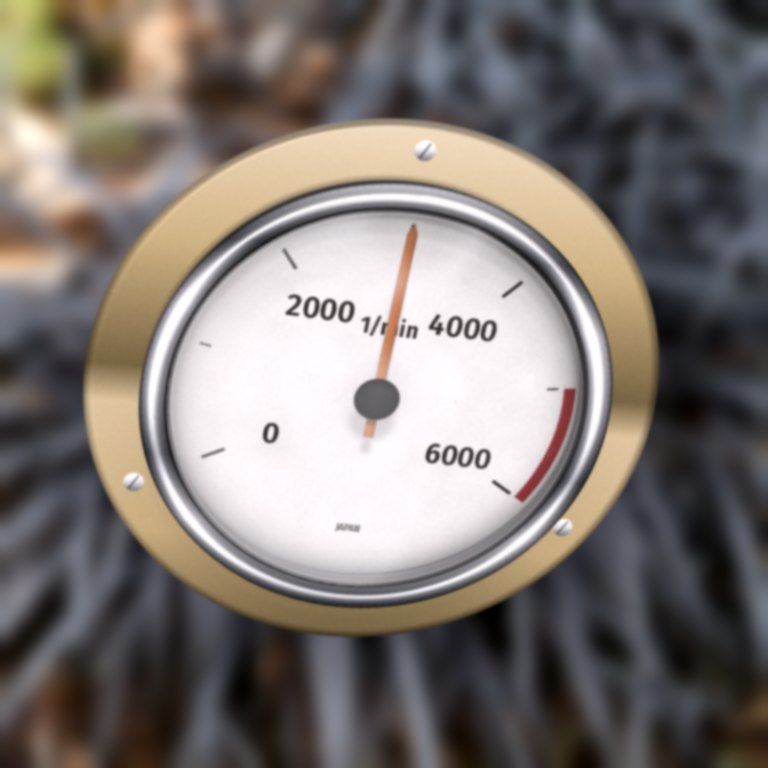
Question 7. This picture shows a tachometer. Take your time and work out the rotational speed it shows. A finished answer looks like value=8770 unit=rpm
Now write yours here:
value=3000 unit=rpm
